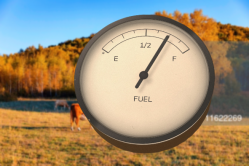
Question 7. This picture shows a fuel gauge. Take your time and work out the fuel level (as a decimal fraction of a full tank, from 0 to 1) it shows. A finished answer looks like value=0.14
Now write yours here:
value=0.75
